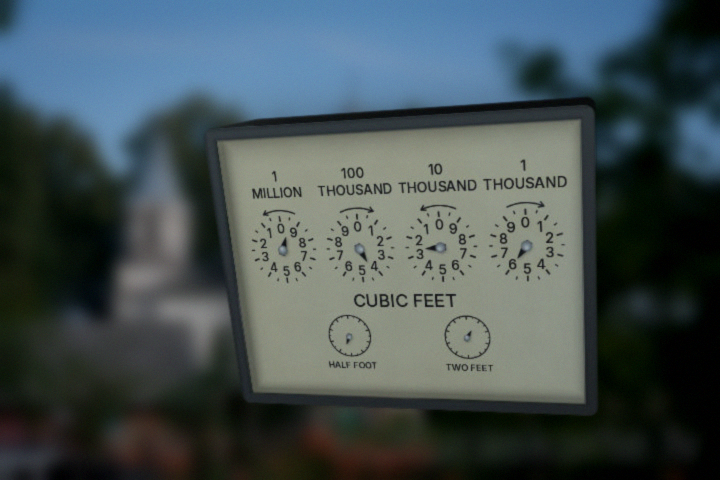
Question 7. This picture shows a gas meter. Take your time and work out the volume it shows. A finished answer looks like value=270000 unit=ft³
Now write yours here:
value=942600 unit=ft³
